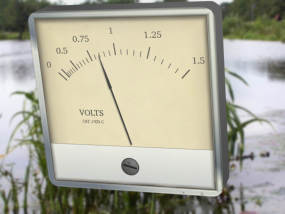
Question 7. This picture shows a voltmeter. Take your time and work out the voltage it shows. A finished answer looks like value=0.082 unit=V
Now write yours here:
value=0.85 unit=V
